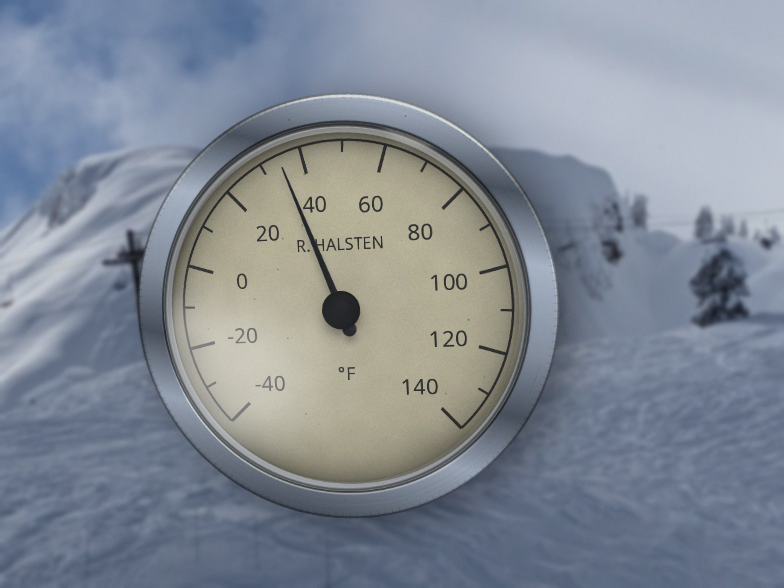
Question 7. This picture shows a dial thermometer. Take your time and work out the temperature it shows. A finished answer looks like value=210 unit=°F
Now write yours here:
value=35 unit=°F
